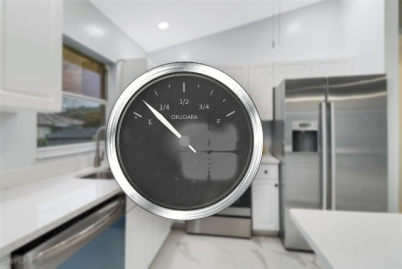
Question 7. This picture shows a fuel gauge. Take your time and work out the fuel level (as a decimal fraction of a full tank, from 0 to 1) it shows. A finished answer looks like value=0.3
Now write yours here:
value=0.125
